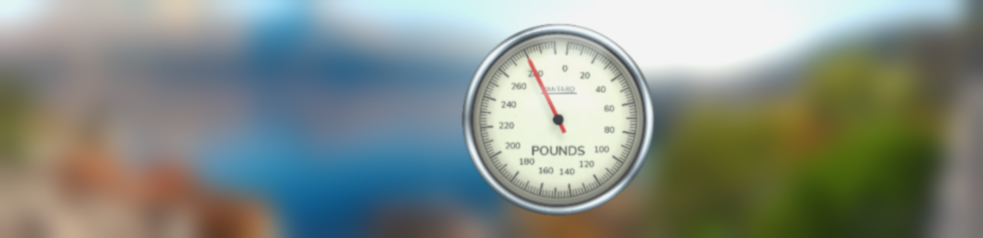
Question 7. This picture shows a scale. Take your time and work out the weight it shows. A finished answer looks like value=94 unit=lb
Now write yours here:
value=280 unit=lb
